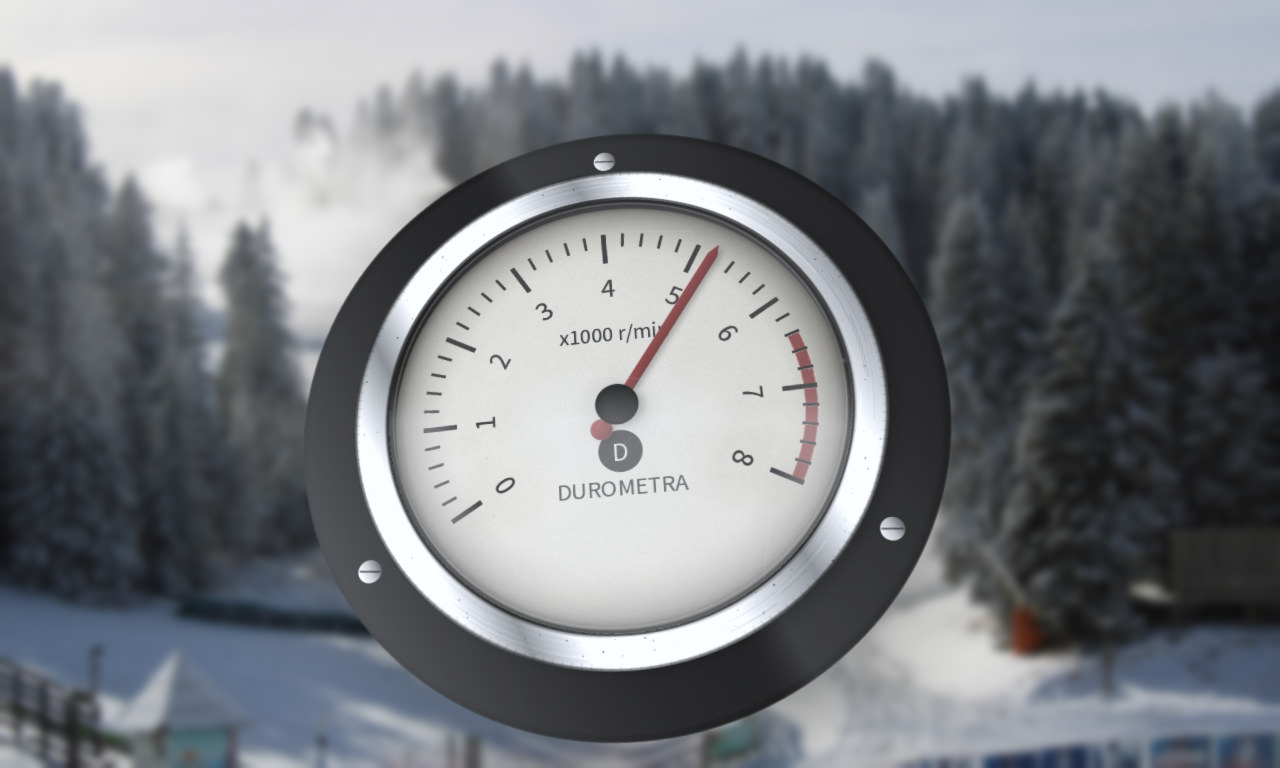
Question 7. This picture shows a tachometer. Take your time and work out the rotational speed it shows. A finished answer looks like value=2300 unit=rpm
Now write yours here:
value=5200 unit=rpm
